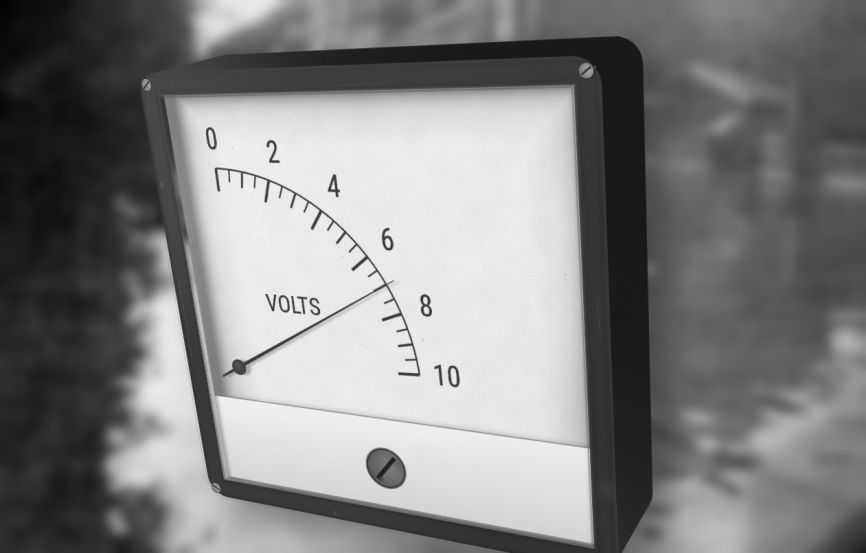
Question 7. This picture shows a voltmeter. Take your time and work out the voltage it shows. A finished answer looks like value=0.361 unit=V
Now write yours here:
value=7 unit=V
